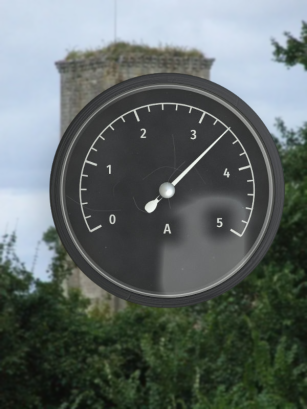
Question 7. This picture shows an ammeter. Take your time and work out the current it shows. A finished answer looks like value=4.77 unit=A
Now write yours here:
value=3.4 unit=A
